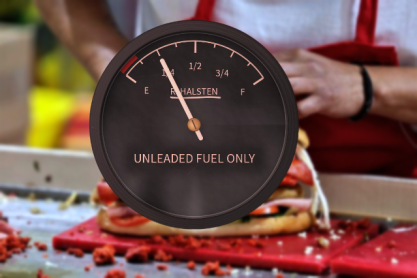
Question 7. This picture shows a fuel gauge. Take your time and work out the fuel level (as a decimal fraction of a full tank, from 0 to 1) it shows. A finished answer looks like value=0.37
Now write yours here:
value=0.25
